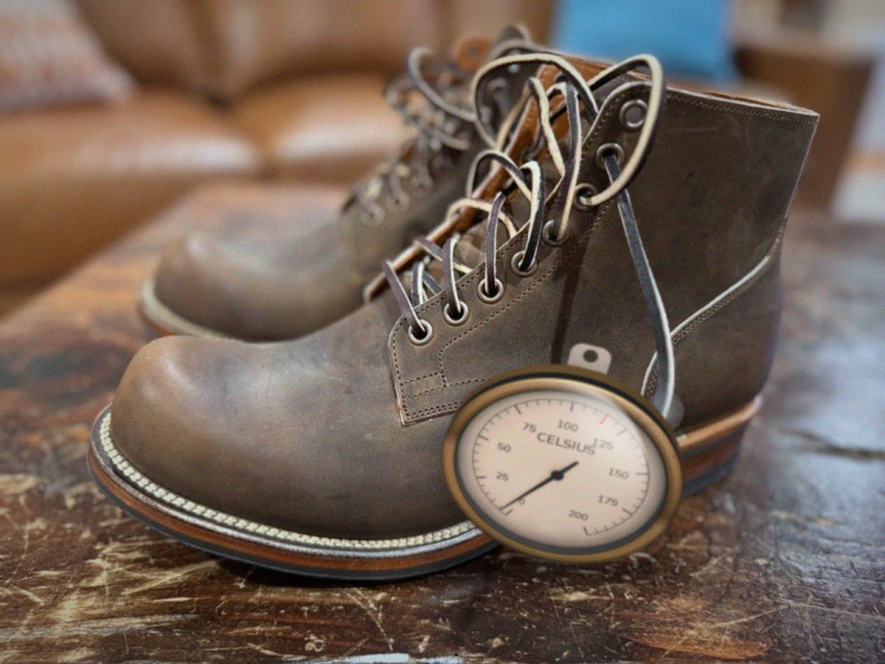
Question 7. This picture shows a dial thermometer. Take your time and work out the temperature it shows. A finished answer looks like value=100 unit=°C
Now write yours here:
value=5 unit=°C
